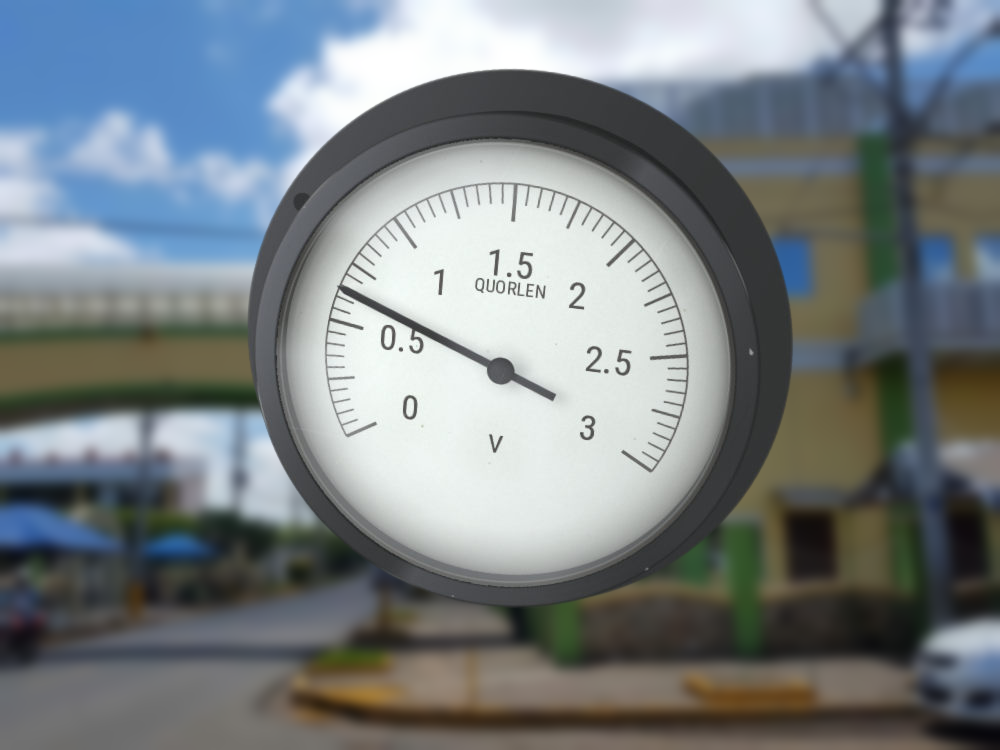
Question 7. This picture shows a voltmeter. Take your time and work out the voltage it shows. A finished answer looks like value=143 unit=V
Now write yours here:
value=0.65 unit=V
